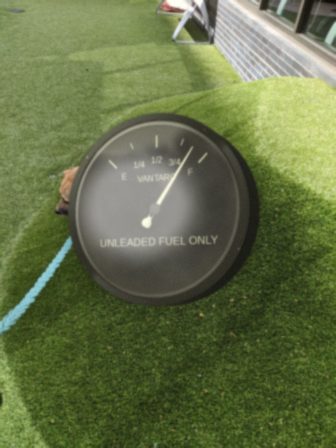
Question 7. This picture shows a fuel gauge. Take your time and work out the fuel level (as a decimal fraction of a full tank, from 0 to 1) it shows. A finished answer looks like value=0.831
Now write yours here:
value=0.875
